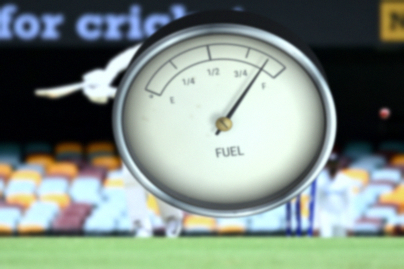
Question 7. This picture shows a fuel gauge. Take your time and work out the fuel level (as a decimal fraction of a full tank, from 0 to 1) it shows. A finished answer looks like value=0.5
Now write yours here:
value=0.875
